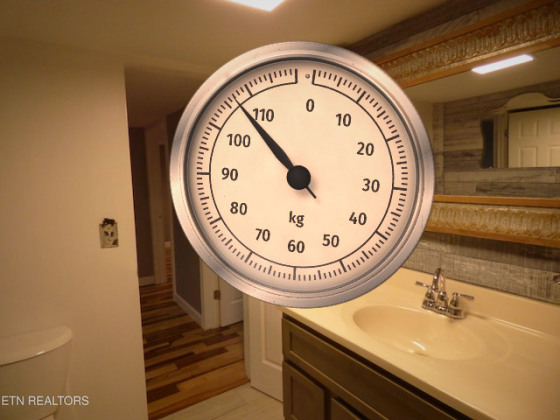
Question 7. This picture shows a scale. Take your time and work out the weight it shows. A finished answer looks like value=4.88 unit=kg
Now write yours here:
value=107 unit=kg
